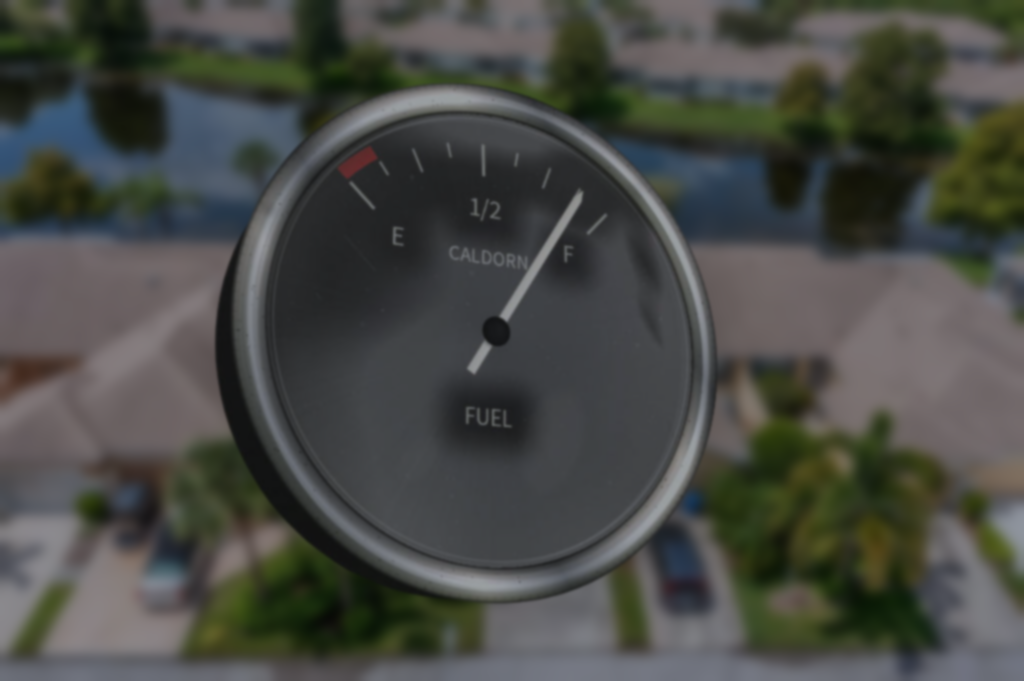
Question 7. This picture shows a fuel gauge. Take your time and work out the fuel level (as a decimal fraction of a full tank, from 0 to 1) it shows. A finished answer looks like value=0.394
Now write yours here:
value=0.875
